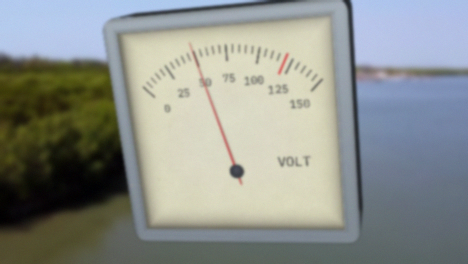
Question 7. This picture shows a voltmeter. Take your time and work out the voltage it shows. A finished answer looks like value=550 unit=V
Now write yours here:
value=50 unit=V
